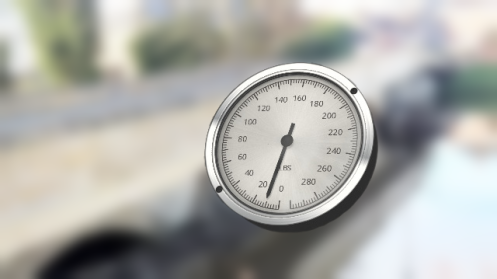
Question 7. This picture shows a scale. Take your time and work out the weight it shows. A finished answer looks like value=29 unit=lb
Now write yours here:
value=10 unit=lb
